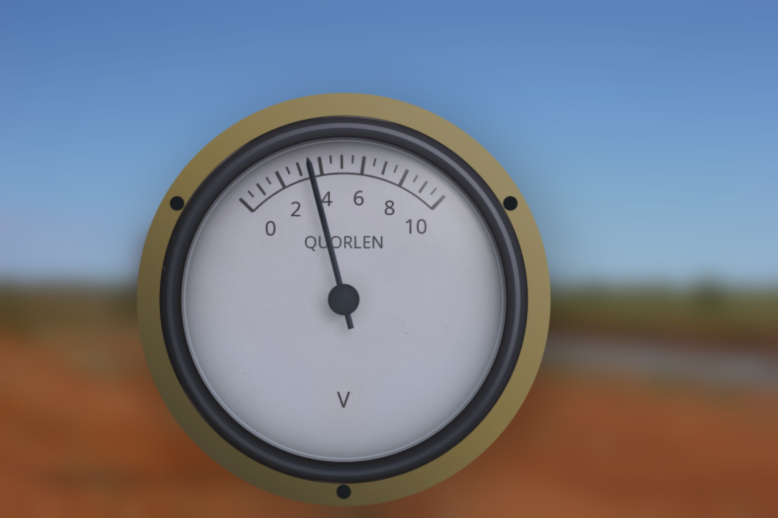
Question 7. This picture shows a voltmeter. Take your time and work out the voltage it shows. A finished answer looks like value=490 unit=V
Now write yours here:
value=3.5 unit=V
